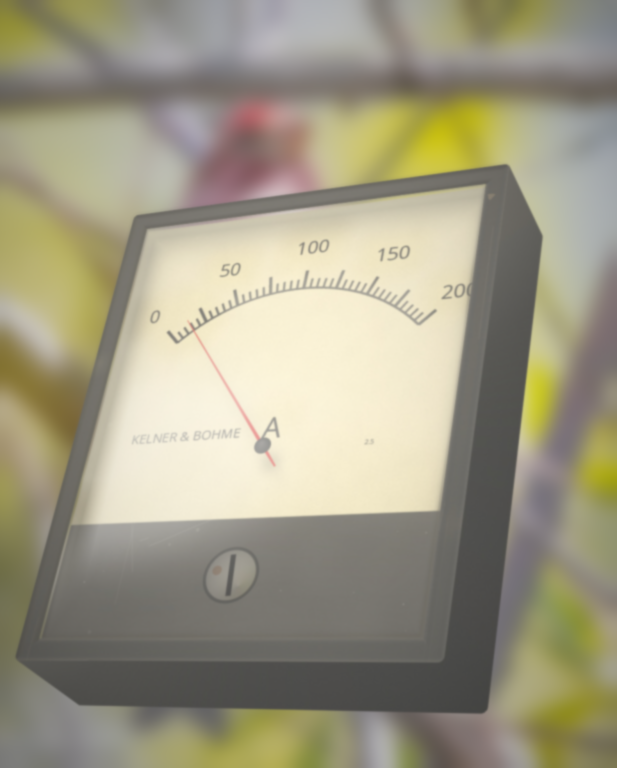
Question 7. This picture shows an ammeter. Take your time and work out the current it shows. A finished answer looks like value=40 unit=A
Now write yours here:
value=15 unit=A
